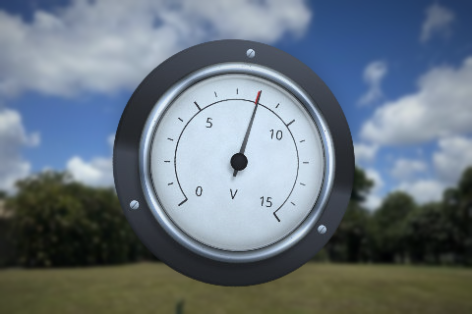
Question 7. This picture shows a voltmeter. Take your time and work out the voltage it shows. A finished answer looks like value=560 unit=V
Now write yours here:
value=8 unit=V
